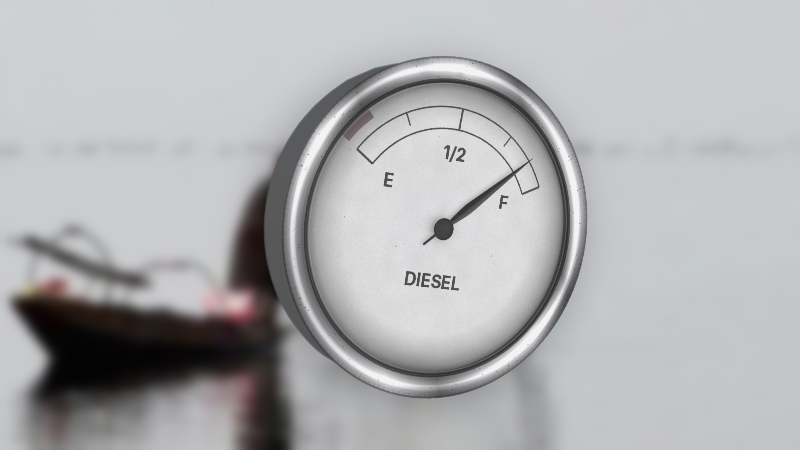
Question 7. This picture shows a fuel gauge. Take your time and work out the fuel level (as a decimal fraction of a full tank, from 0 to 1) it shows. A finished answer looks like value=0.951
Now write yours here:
value=0.875
